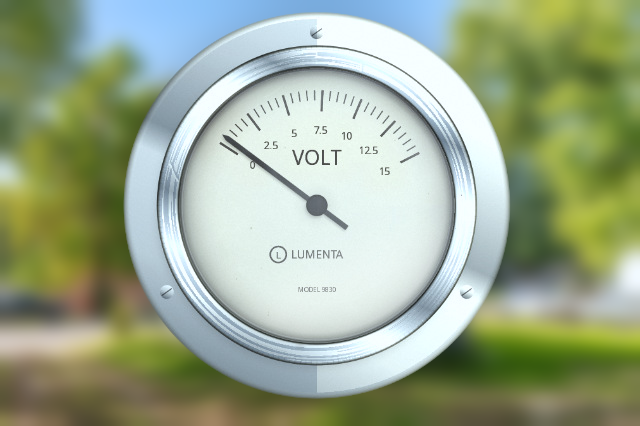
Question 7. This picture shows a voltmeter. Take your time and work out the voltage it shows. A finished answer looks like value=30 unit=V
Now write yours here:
value=0.5 unit=V
